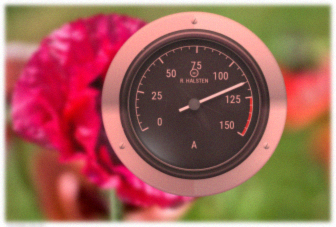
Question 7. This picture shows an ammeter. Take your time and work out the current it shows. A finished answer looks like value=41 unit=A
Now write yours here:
value=115 unit=A
